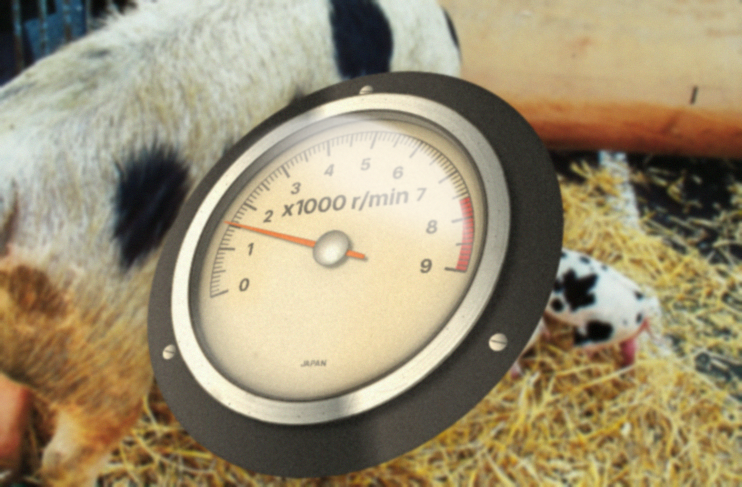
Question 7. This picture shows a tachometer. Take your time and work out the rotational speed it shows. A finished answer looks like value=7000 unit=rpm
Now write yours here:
value=1500 unit=rpm
